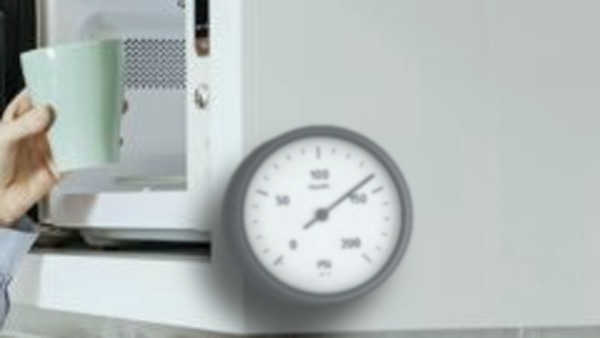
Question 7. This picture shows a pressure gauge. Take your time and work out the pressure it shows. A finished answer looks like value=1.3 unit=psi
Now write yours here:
value=140 unit=psi
